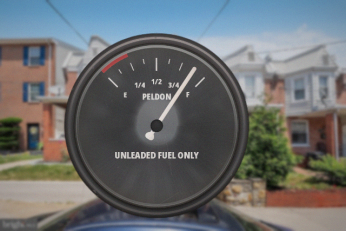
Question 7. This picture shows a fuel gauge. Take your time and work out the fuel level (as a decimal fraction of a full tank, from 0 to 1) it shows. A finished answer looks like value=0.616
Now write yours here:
value=0.875
